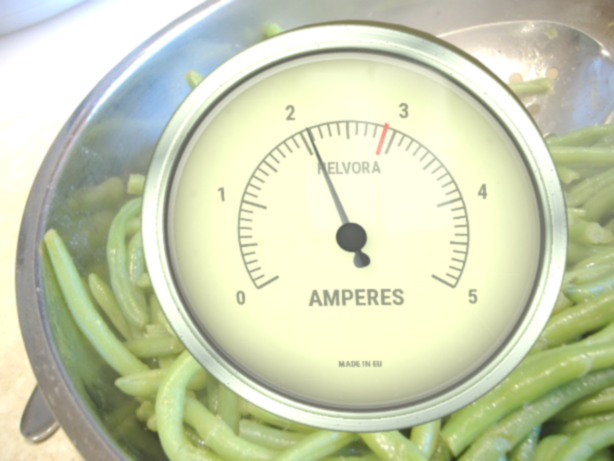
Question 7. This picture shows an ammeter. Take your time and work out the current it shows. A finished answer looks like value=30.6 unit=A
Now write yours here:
value=2.1 unit=A
